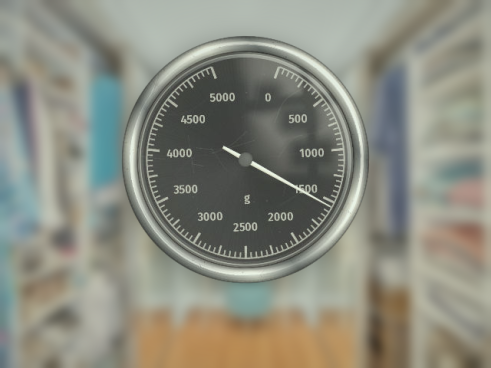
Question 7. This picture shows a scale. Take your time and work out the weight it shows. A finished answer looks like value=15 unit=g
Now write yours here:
value=1550 unit=g
